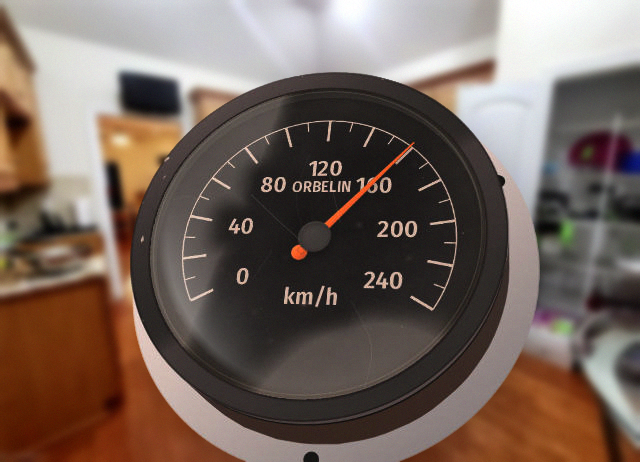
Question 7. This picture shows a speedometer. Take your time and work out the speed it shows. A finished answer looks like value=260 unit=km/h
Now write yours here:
value=160 unit=km/h
